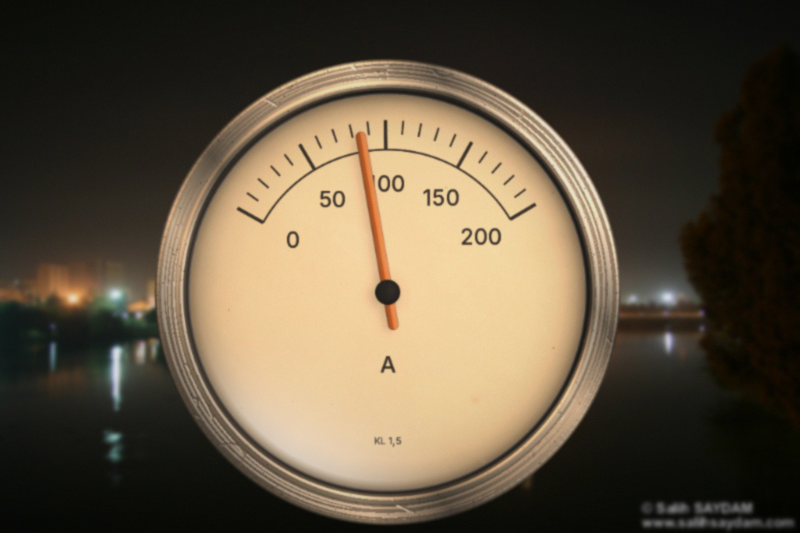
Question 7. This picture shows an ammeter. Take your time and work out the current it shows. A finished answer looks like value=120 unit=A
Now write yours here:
value=85 unit=A
